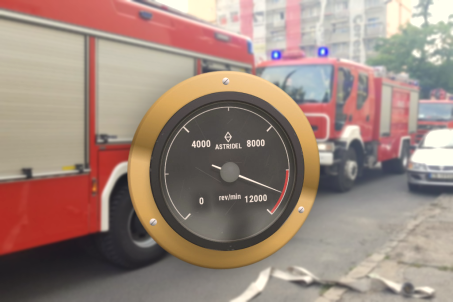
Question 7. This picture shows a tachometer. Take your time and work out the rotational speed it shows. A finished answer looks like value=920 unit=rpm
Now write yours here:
value=11000 unit=rpm
